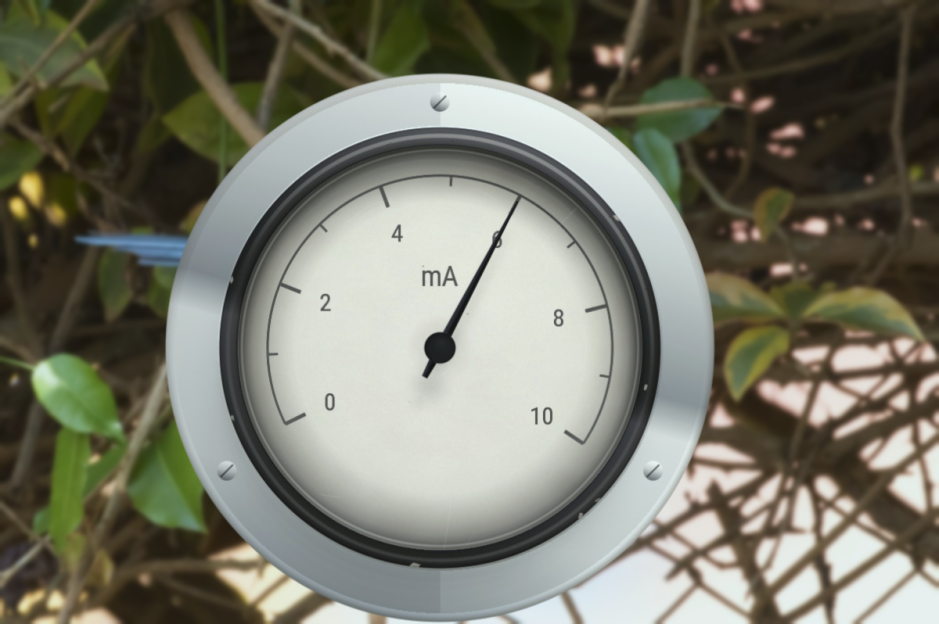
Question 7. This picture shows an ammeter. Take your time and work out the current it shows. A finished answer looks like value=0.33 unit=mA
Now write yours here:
value=6 unit=mA
